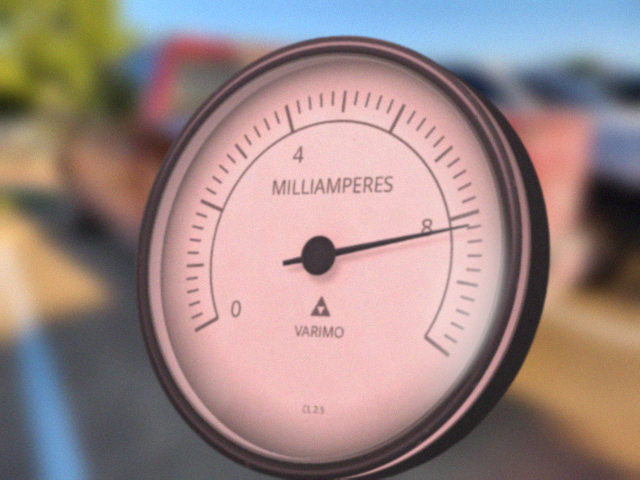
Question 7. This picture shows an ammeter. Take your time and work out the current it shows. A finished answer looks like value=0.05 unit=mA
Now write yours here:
value=8.2 unit=mA
